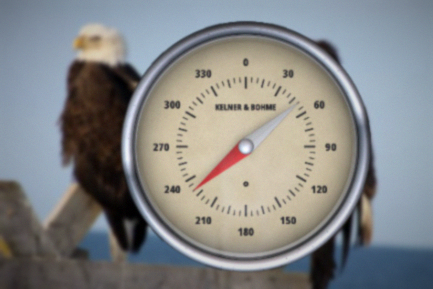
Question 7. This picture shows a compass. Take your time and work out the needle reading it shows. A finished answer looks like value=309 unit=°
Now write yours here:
value=230 unit=°
